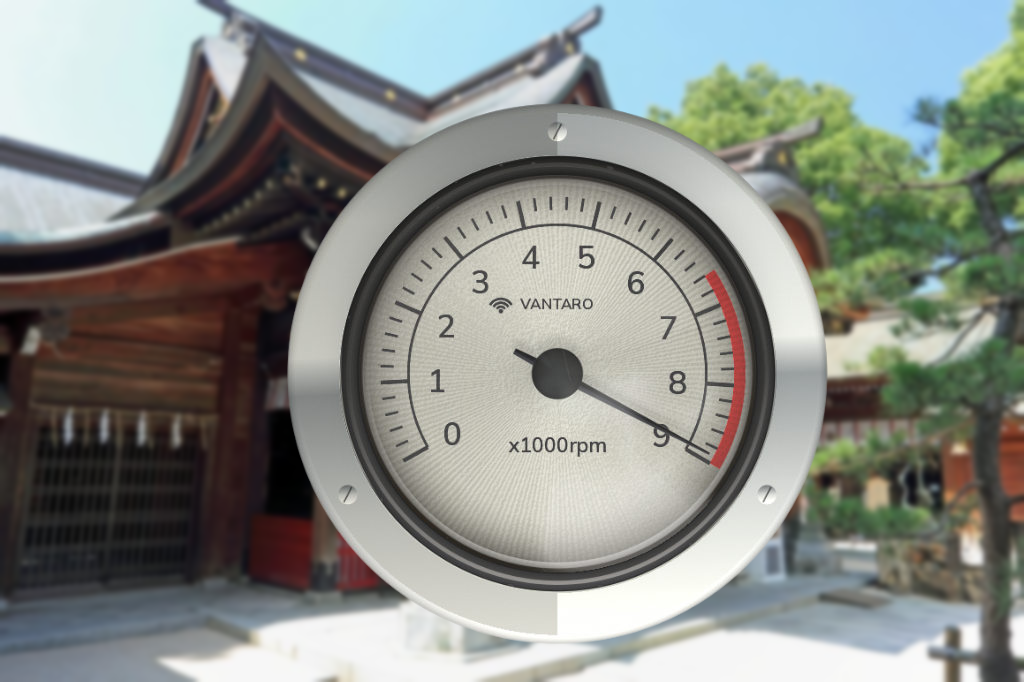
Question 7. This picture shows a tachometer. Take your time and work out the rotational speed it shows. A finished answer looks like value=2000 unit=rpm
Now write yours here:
value=8900 unit=rpm
